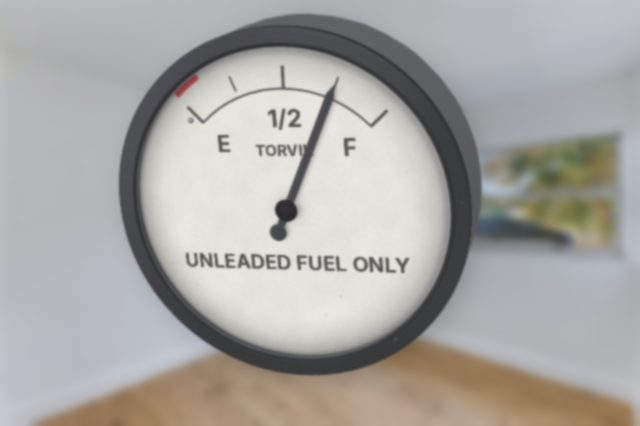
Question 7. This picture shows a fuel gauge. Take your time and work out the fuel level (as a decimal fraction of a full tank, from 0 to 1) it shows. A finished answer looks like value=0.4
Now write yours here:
value=0.75
